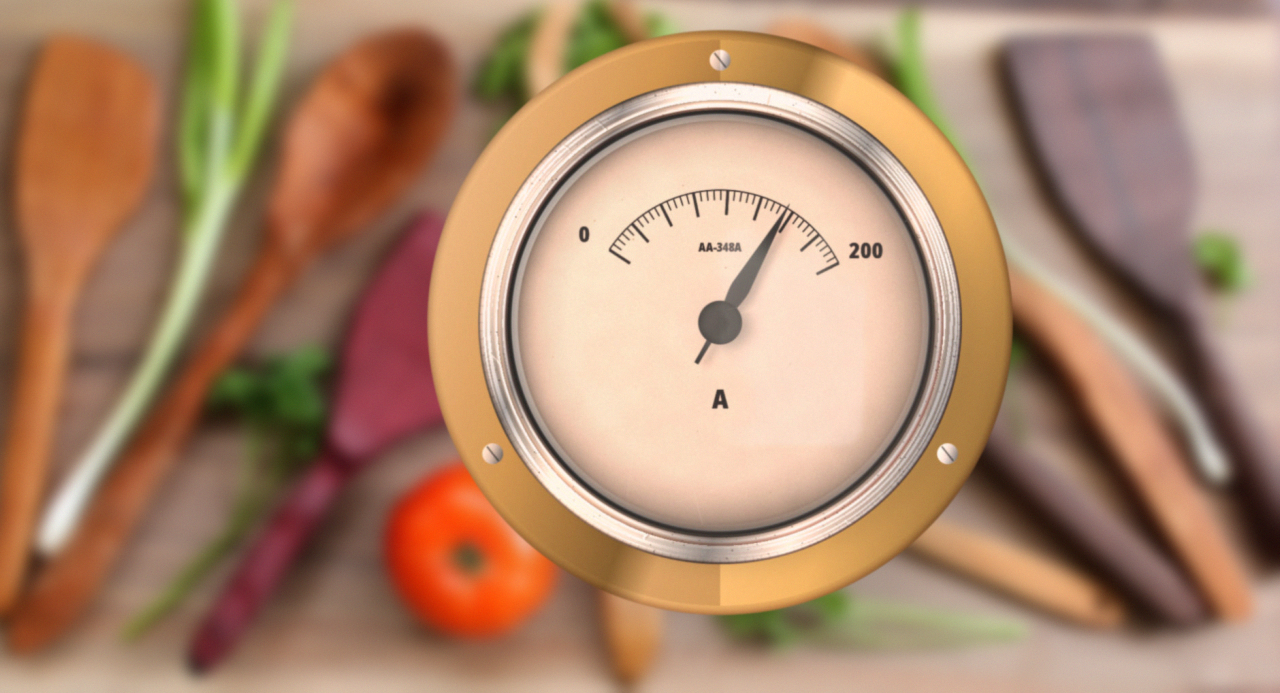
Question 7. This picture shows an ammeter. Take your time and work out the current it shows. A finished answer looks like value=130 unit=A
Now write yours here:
value=145 unit=A
